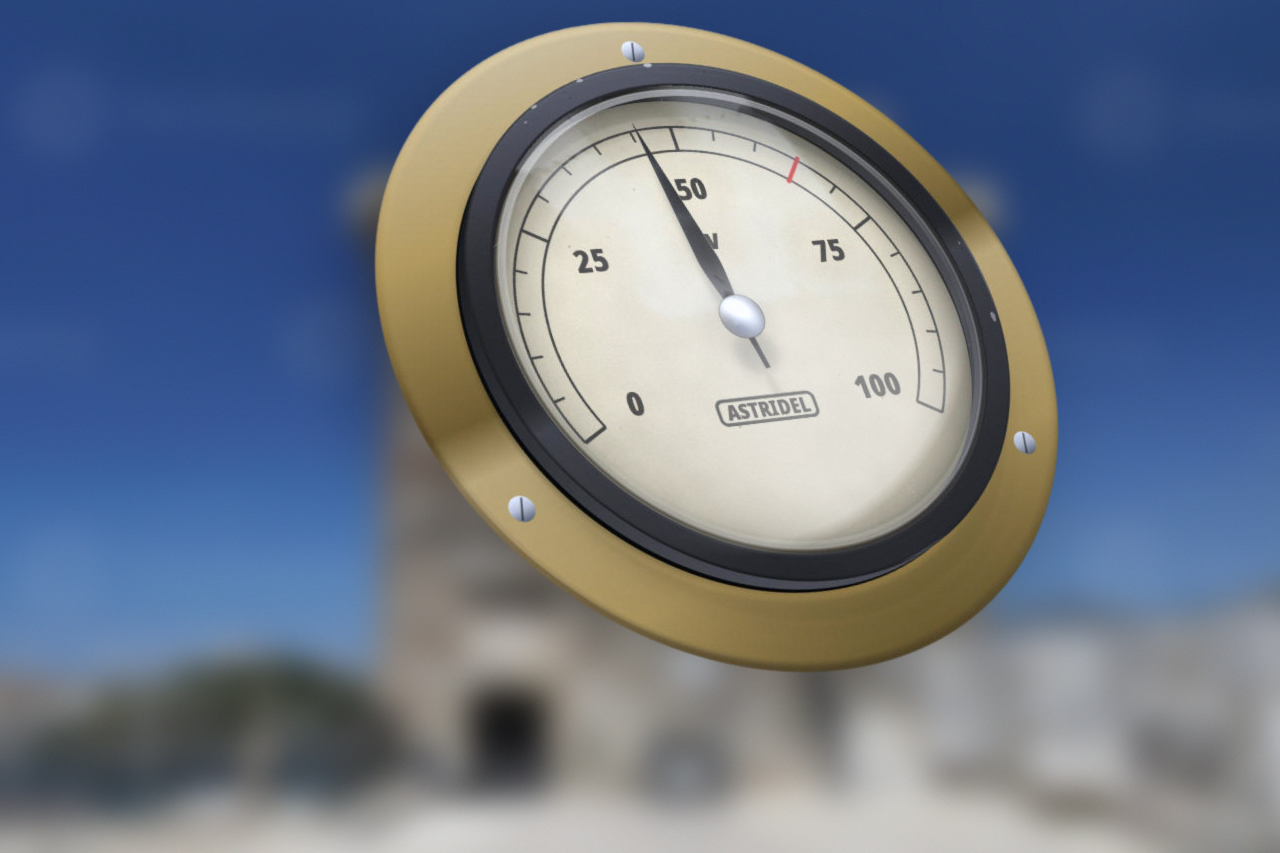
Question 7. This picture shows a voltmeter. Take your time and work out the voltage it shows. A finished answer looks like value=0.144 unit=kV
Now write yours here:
value=45 unit=kV
